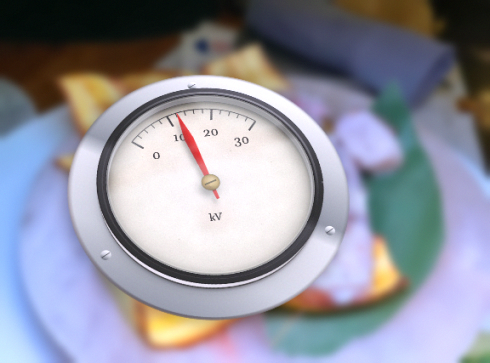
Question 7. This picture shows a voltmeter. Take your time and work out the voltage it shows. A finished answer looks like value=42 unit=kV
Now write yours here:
value=12 unit=kV
